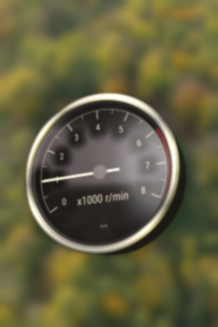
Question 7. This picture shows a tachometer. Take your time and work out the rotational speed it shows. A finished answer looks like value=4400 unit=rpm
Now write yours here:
value=1000 unit=rpm
